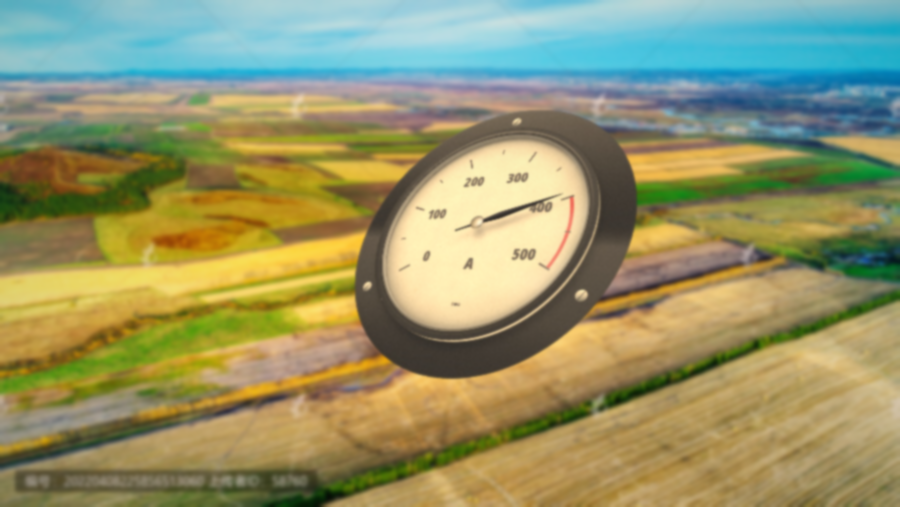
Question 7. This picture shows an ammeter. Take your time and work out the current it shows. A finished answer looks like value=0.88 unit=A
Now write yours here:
value=400 unit=A
